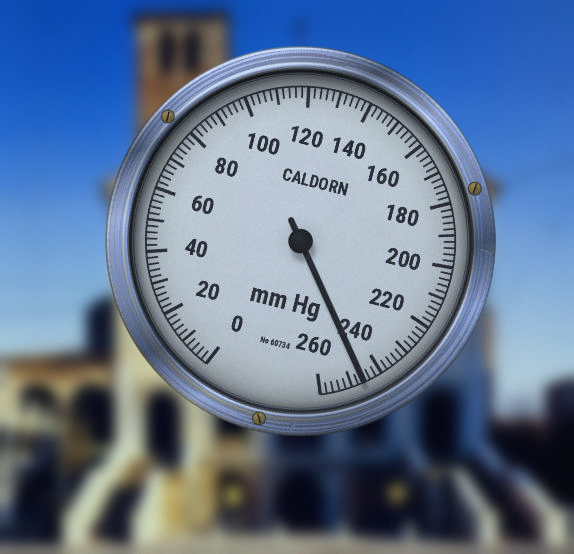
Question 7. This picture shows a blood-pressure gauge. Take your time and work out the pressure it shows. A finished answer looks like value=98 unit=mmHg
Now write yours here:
value=246 unit=mmHg
